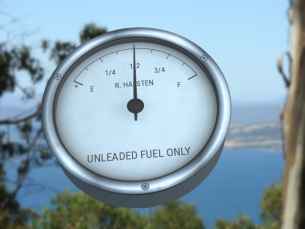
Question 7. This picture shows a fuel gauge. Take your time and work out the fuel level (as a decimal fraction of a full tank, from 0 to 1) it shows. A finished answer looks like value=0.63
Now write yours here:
value=0.5
